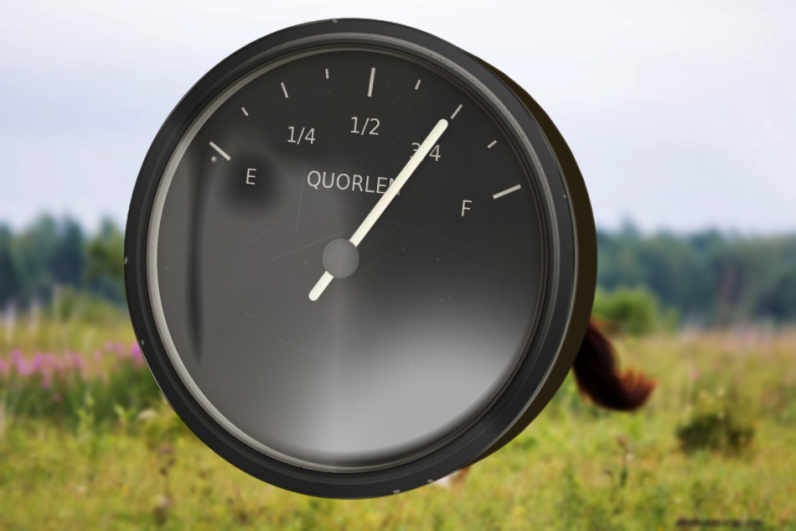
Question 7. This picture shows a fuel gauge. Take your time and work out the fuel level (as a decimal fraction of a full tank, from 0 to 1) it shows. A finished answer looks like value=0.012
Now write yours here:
value=0.75
